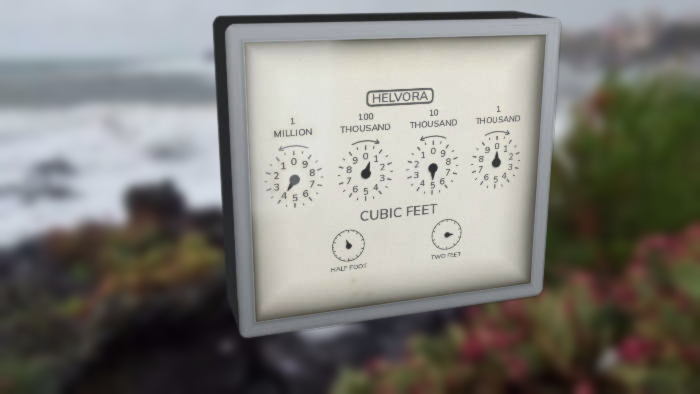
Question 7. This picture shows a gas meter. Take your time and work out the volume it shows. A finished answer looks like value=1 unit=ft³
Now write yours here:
value=405000 unit=ft³
